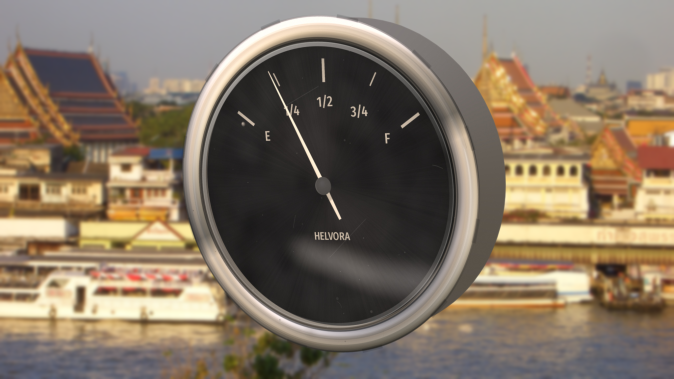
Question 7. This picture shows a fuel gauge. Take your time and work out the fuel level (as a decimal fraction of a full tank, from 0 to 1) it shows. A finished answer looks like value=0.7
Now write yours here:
value=0.25
